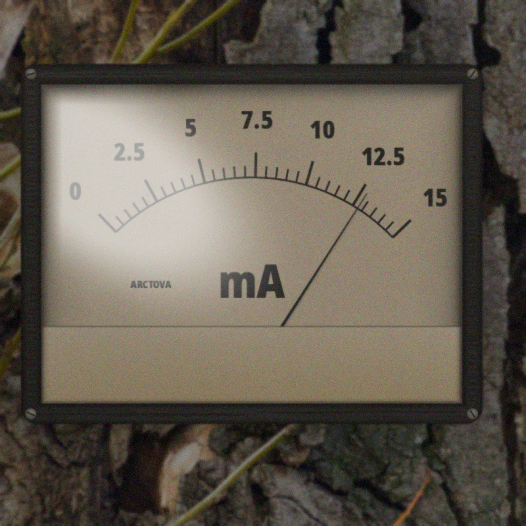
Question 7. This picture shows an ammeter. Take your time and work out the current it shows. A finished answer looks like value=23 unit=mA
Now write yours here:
value=12.75 unit=mA
